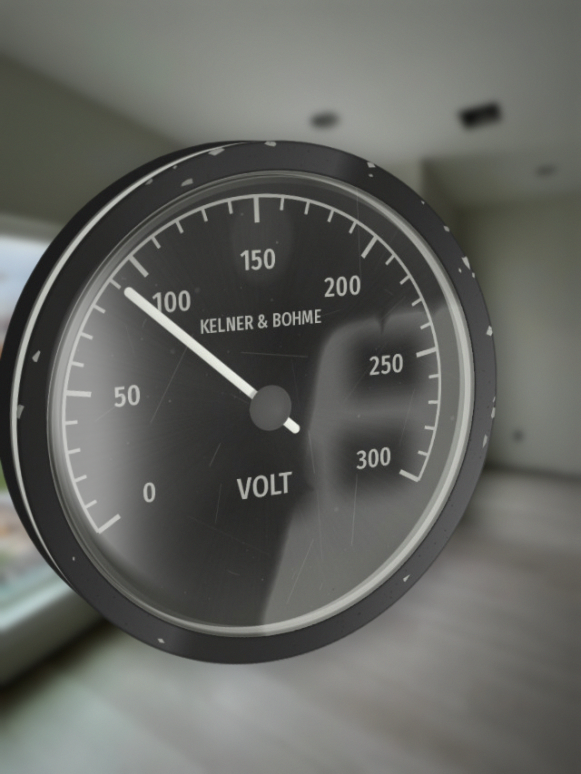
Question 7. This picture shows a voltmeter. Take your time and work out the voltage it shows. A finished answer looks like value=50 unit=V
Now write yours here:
value=90 unit=V
